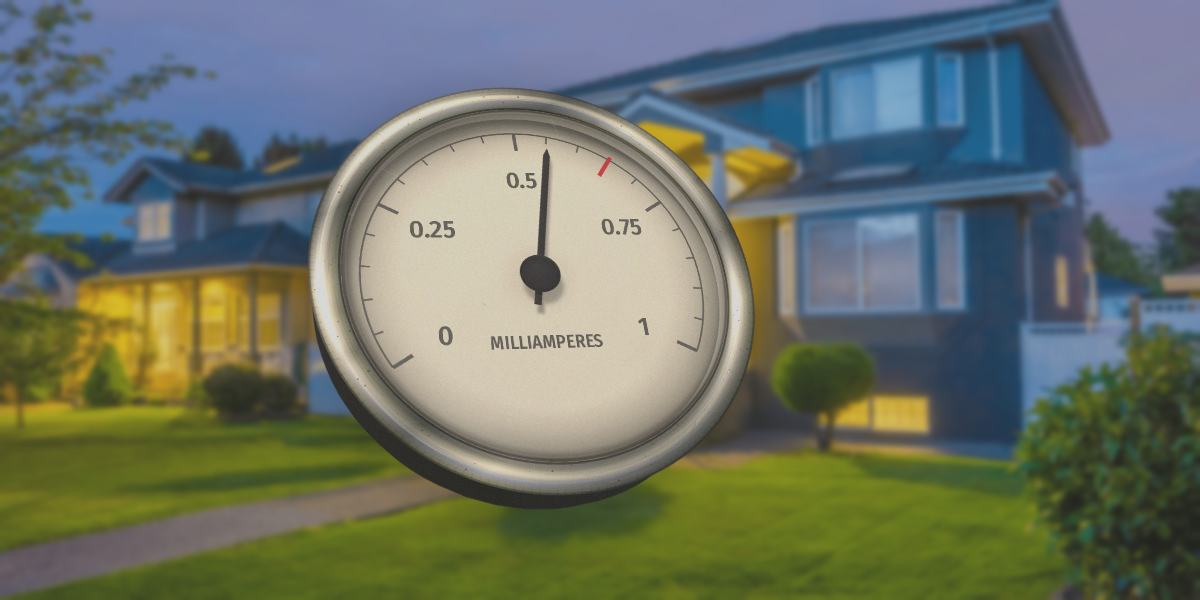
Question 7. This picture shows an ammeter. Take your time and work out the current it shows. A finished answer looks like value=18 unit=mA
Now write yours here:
value=0.55 unit=mA
